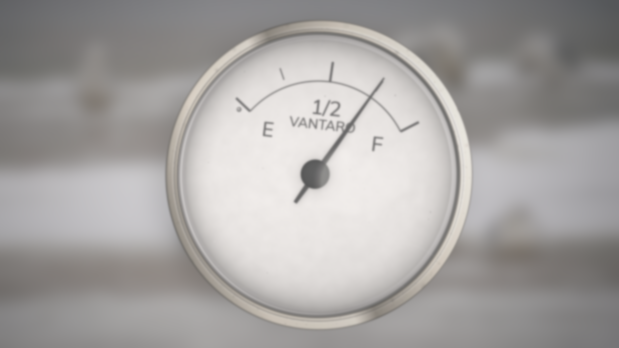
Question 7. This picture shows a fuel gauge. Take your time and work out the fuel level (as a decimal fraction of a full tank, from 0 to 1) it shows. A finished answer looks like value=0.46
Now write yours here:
value=0.75
